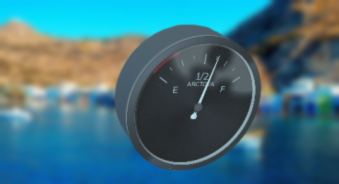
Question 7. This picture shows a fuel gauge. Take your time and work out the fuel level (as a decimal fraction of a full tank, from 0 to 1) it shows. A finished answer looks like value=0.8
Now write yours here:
value=0.625
